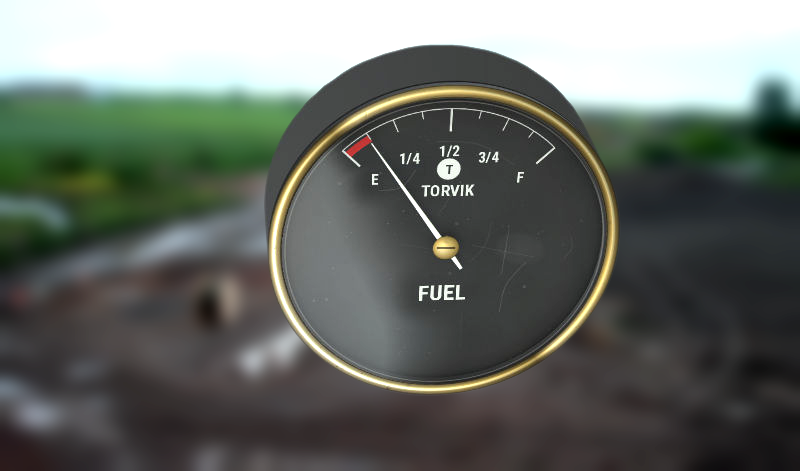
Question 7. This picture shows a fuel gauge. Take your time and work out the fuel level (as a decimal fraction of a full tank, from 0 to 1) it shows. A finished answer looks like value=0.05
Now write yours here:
value=0.125
